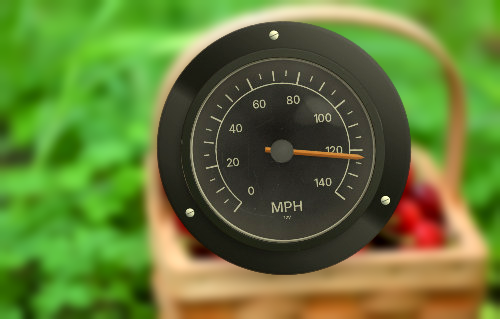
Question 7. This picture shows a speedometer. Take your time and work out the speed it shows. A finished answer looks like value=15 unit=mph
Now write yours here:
value=122.5 unit=mph
